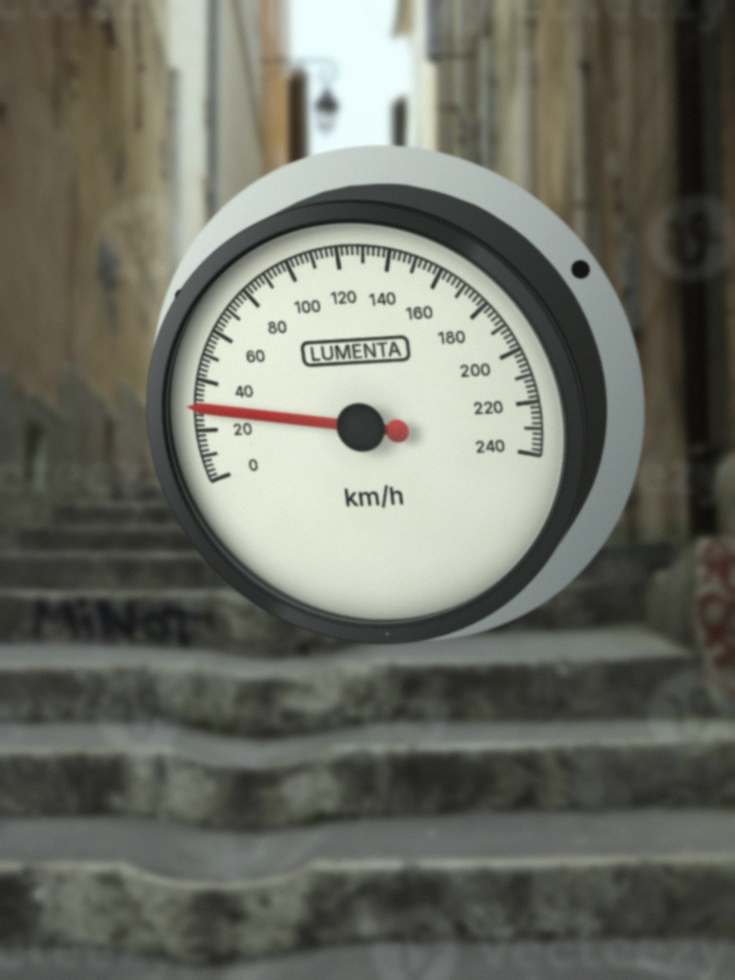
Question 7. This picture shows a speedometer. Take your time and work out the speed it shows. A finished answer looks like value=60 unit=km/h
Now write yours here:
value=30 unit=km/h
